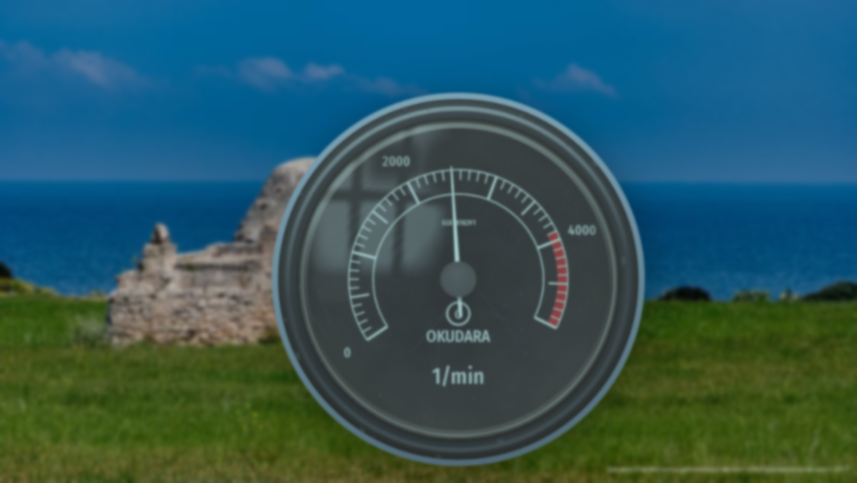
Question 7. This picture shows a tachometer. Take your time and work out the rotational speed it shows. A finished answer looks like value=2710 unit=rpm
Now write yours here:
value=2500 unit=rpm
